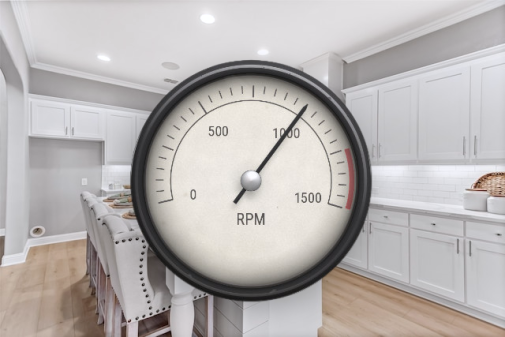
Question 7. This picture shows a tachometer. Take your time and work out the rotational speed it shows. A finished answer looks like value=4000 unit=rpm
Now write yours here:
value=1000 unit=rpm
